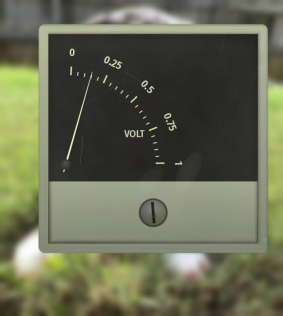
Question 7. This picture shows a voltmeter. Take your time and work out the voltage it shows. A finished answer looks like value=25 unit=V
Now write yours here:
value=0.15 unit=V
